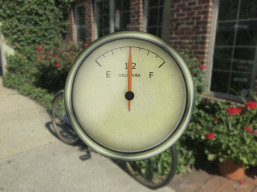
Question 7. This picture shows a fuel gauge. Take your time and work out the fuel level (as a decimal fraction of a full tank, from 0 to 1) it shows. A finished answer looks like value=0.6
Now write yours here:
value=0.5
